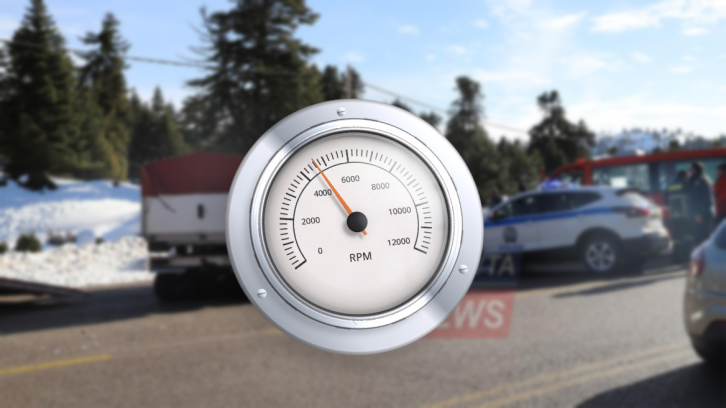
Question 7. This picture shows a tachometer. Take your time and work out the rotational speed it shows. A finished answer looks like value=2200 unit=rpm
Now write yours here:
value=4600 unit=rpm
